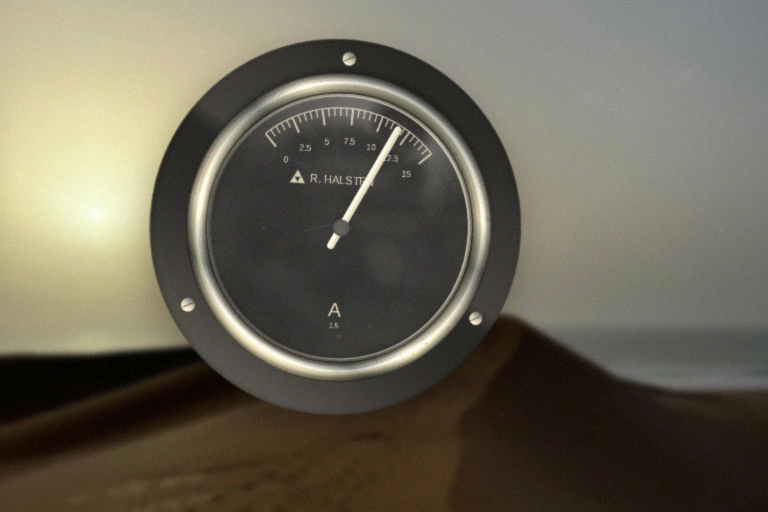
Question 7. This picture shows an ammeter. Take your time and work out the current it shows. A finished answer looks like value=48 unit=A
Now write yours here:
value=11.5 unit=A
